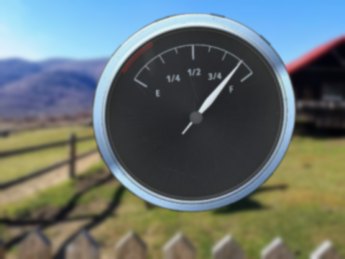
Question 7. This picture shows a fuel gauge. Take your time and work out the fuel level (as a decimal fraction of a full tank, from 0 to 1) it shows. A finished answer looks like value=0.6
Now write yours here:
value=0.875
